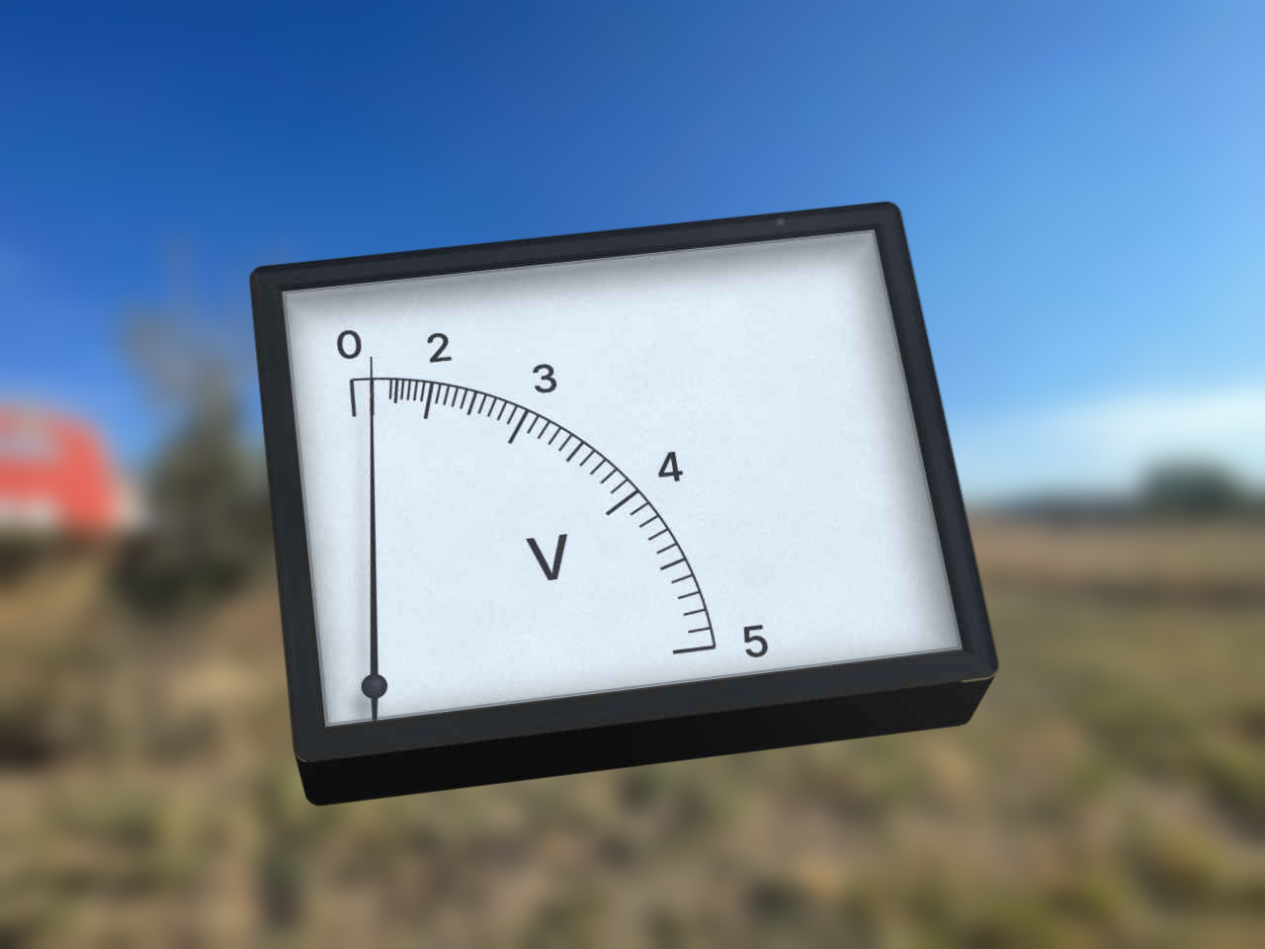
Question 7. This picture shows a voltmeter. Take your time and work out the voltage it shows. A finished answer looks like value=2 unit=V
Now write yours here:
value=1 unit=V
